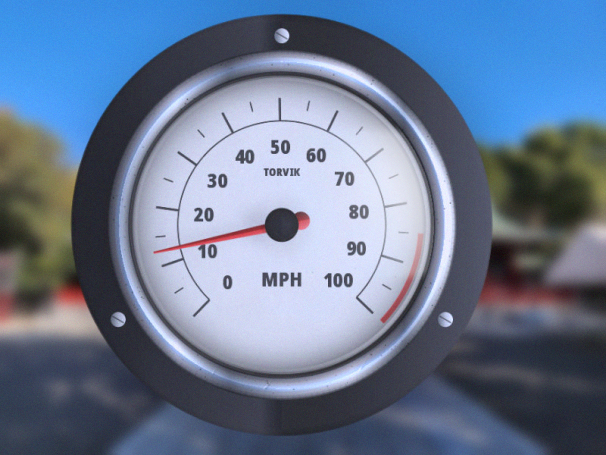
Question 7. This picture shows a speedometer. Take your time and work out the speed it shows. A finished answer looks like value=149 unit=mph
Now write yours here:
value=12.5 unit=mph
